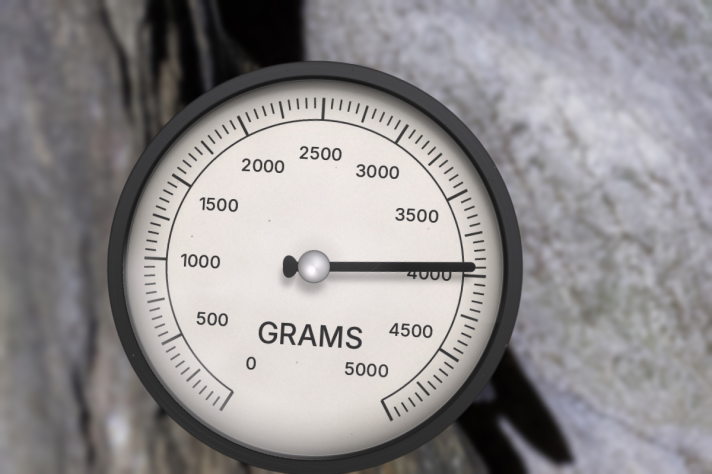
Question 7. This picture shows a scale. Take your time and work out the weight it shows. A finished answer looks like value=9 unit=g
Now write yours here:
value=3950 unit=g
